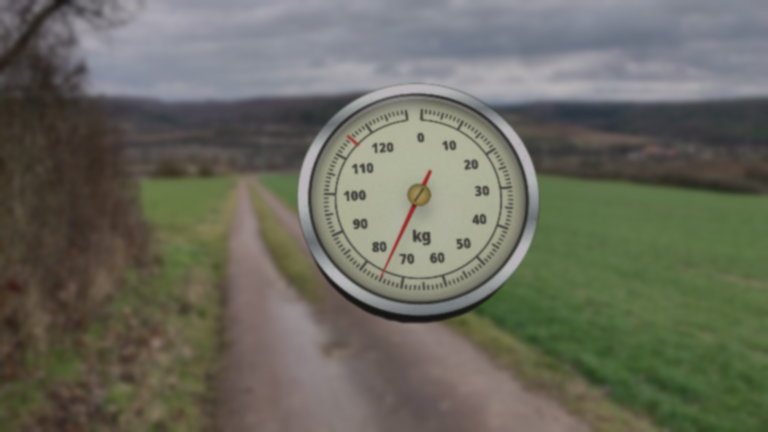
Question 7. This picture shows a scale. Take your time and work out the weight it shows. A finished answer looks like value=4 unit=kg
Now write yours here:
value=75 unit=kg
